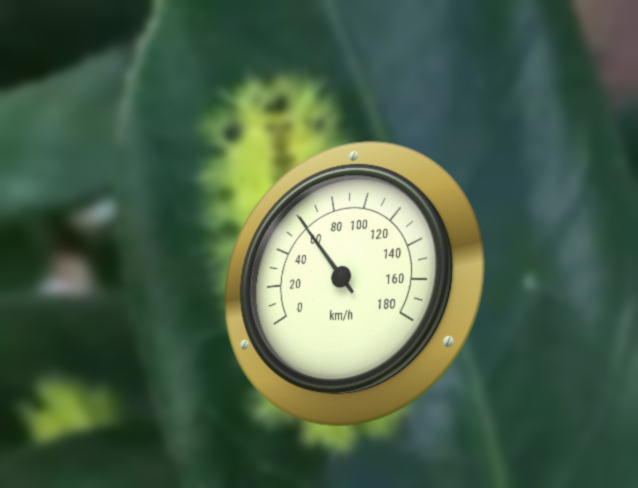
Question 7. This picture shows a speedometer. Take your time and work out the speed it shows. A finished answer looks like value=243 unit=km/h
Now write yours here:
value=60 unit=km/h
